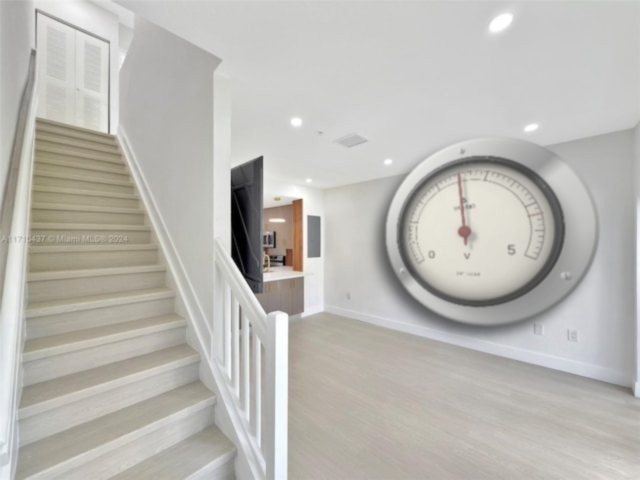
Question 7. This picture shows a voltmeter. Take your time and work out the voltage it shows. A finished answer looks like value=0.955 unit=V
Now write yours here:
value=2.5 unit=V
